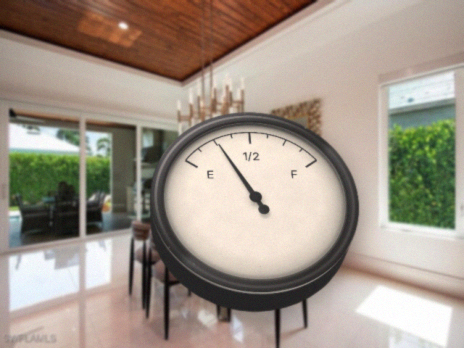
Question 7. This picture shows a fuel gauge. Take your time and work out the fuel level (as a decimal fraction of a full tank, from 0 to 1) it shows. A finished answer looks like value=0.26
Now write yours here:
value=0.25
